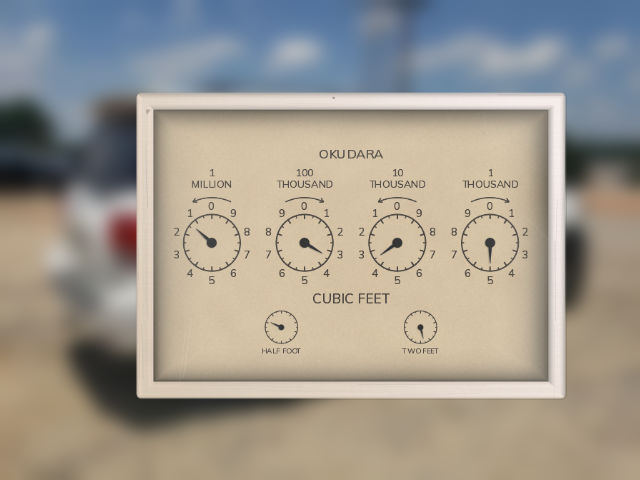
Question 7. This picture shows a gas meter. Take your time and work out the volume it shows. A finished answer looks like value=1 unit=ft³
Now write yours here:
value=133500 unit=ft³
